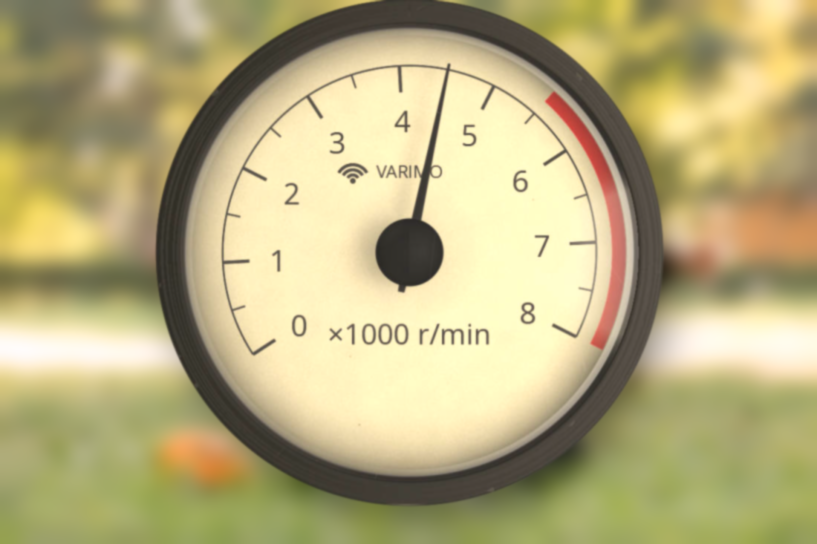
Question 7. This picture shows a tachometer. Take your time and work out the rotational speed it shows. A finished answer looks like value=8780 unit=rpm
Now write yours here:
value=4500 unit=rpm
